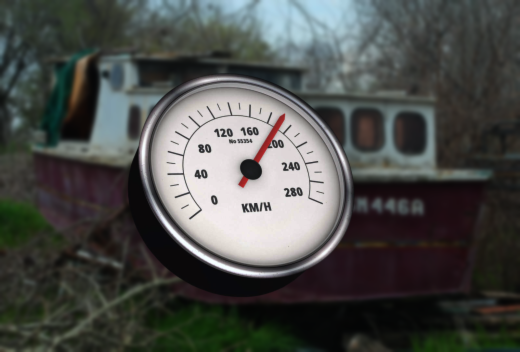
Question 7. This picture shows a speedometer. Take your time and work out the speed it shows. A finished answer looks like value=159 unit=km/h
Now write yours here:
value=190 unit=km/h
